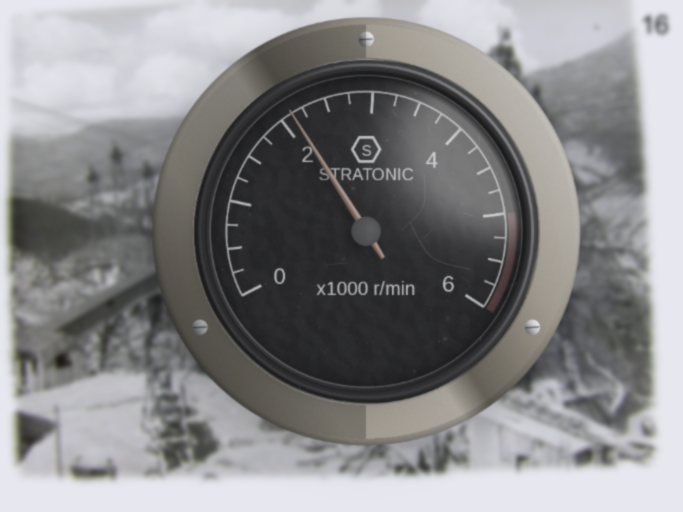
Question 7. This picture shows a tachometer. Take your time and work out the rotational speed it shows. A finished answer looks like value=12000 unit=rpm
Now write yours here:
value=2125 unit=rpm
